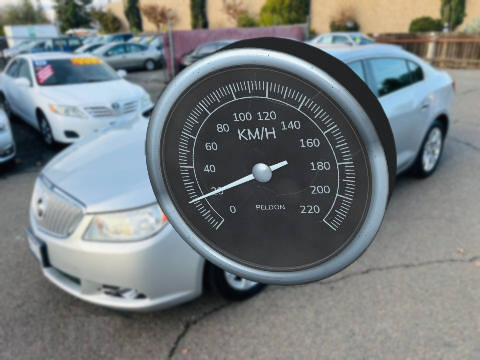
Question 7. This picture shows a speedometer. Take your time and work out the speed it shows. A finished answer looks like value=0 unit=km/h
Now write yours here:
value=20 unit=km/h
